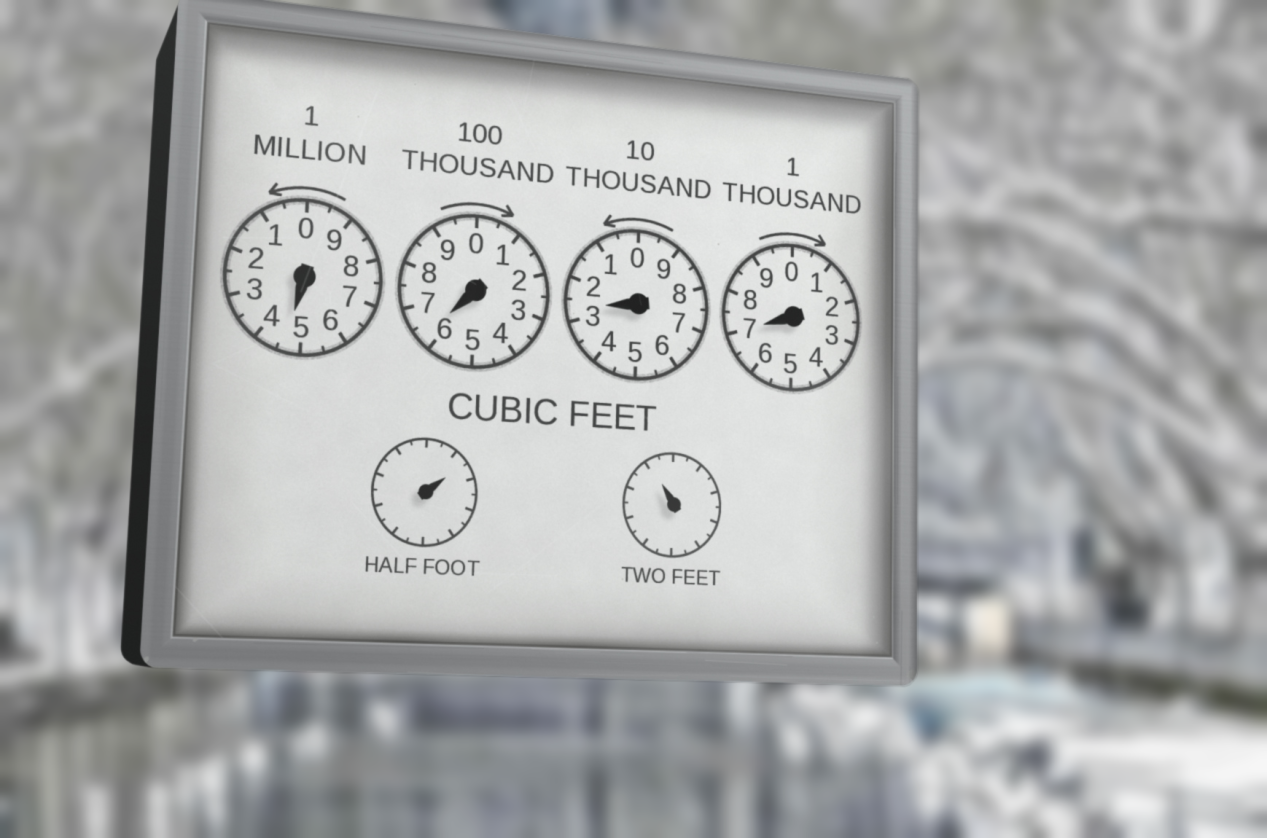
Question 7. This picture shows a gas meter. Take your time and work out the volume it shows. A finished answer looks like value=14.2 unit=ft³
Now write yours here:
value=462700 unit=ft³
